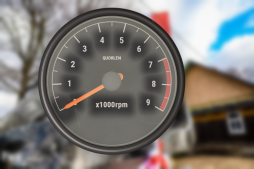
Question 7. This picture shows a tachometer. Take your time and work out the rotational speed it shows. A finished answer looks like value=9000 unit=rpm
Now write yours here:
value=0 unit=rpm
